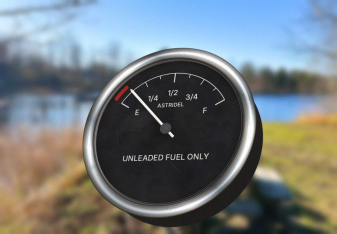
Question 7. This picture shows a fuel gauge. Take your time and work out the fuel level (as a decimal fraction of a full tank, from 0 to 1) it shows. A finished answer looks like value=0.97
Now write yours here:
value=0.125
